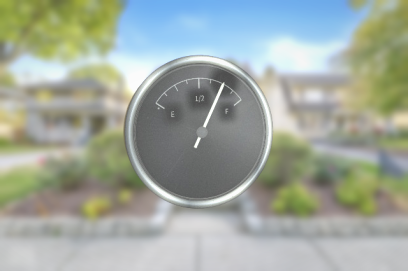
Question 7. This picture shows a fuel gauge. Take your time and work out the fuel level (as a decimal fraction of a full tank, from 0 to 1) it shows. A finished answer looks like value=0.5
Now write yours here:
value=0.75
